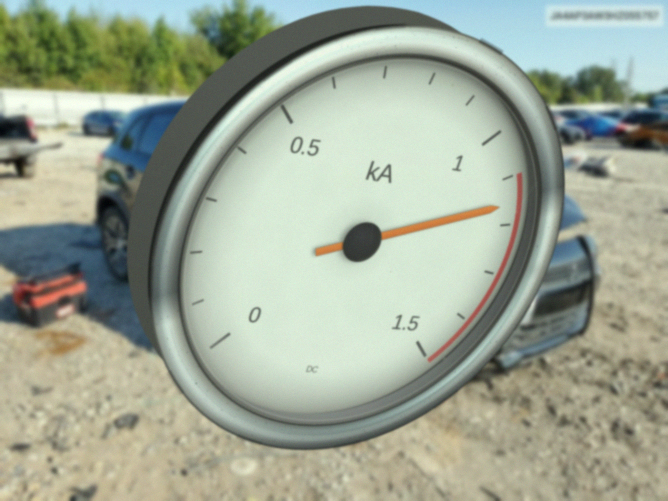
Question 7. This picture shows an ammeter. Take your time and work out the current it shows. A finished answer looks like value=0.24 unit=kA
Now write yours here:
value=1.15 unit=kA
